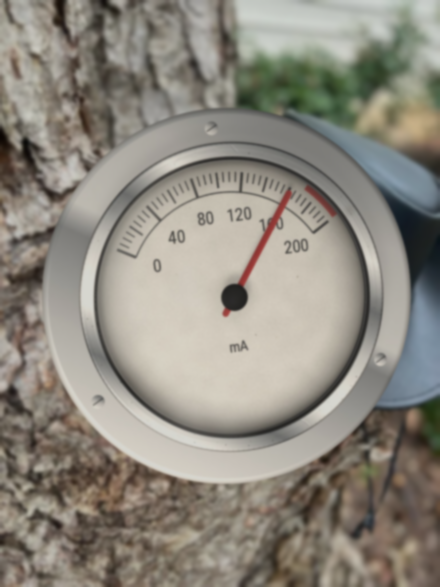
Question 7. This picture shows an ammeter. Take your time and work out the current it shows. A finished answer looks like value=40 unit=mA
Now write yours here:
value=160 unit=mA
